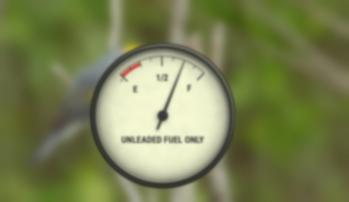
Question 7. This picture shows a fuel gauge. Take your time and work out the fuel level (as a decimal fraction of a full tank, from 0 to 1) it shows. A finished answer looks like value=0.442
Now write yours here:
value=0.75
